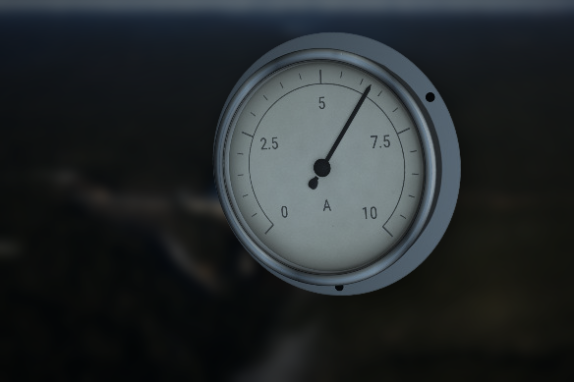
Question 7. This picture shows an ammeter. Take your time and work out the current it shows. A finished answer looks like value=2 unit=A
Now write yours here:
value=6.25 unit=A
